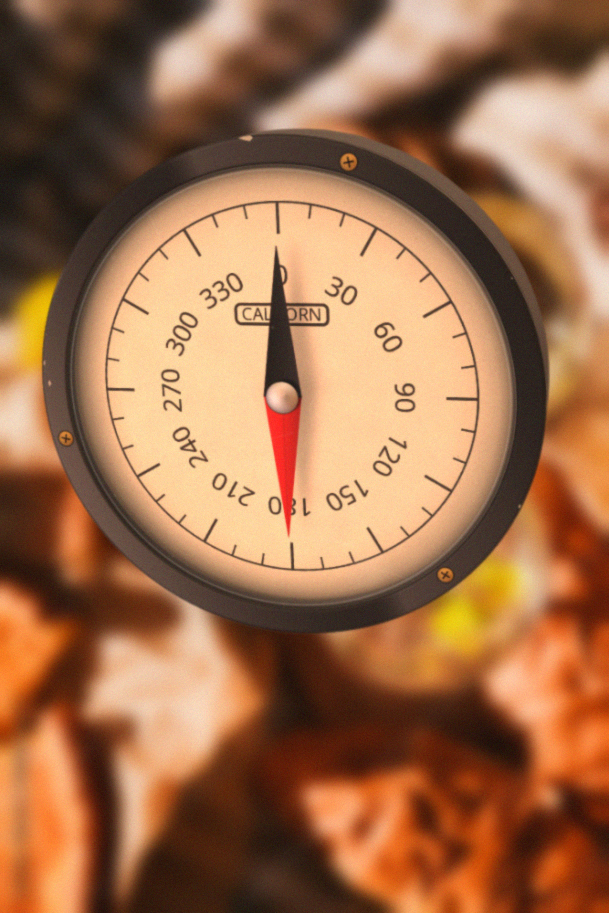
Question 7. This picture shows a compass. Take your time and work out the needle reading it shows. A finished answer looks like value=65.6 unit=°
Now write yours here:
value=180 unit=°
